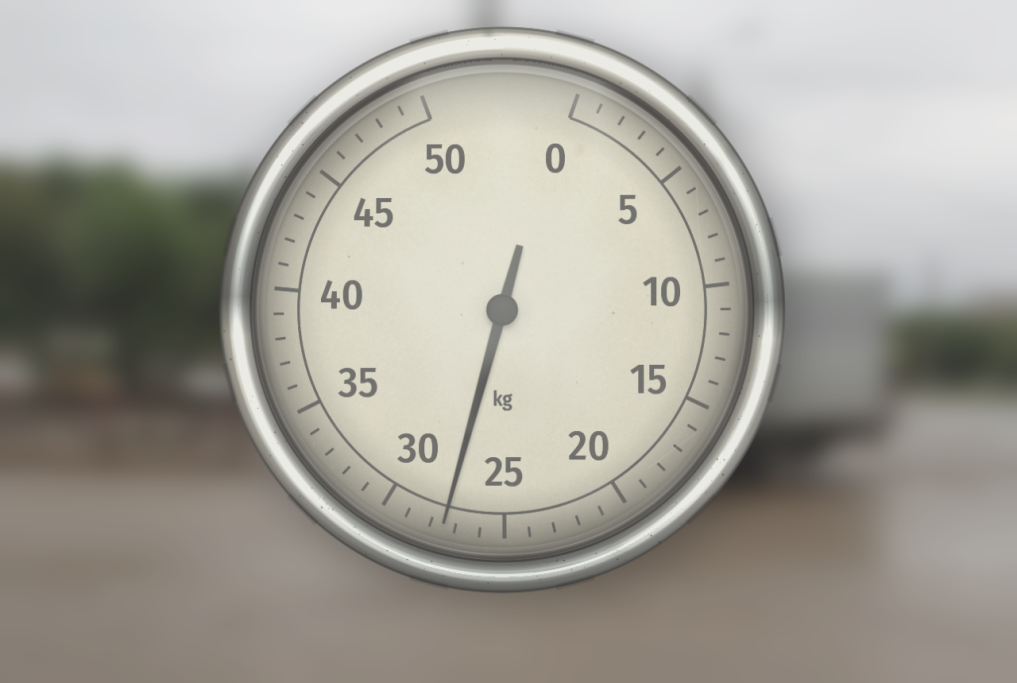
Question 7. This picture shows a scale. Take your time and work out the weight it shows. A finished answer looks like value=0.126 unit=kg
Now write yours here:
value=27.5 unit=kg
